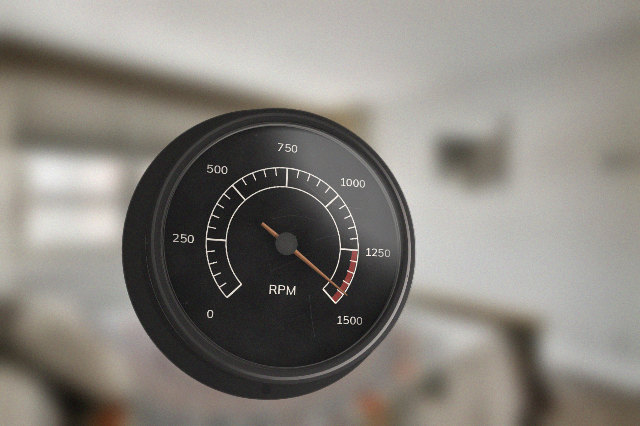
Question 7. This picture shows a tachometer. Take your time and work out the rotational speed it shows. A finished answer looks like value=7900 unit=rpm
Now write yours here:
value=1450 unit=rpm
